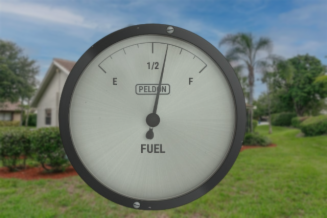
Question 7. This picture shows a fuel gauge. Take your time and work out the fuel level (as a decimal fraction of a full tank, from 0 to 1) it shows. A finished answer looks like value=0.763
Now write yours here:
value=0.625
